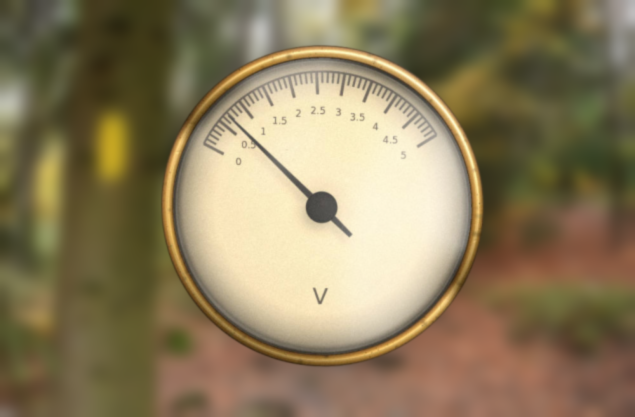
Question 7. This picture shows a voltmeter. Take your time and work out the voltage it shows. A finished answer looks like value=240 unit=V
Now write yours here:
value=0.7 unit=V
